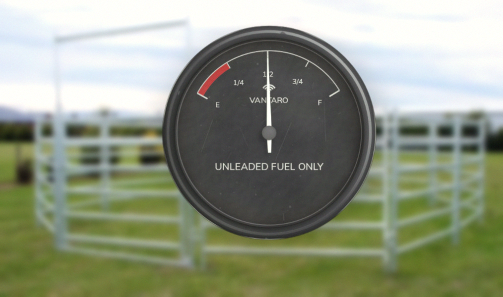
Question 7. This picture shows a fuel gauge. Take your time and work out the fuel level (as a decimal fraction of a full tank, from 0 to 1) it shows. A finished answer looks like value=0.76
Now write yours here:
value=0.5
